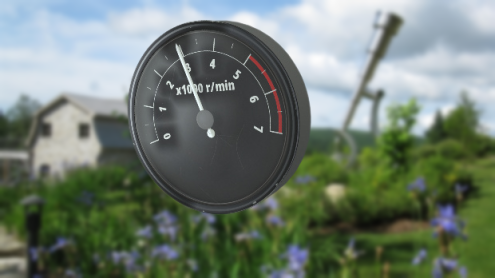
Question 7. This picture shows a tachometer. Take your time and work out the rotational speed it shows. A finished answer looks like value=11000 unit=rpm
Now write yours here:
value=3000 unit=rpm
